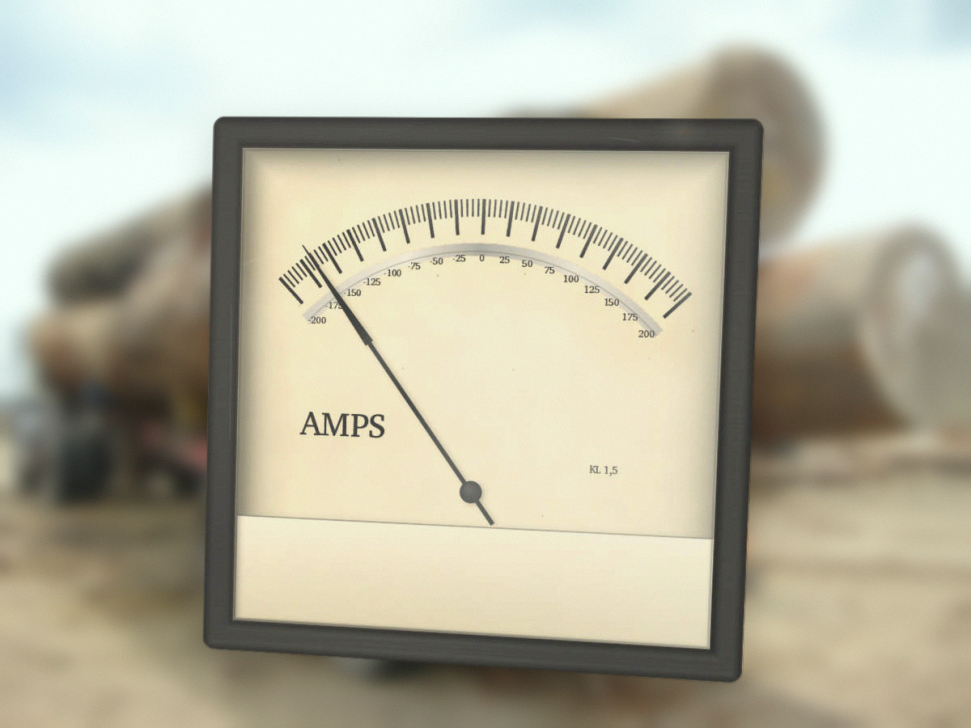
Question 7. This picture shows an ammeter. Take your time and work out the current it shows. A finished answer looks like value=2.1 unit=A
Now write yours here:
value=-165 unit=A
